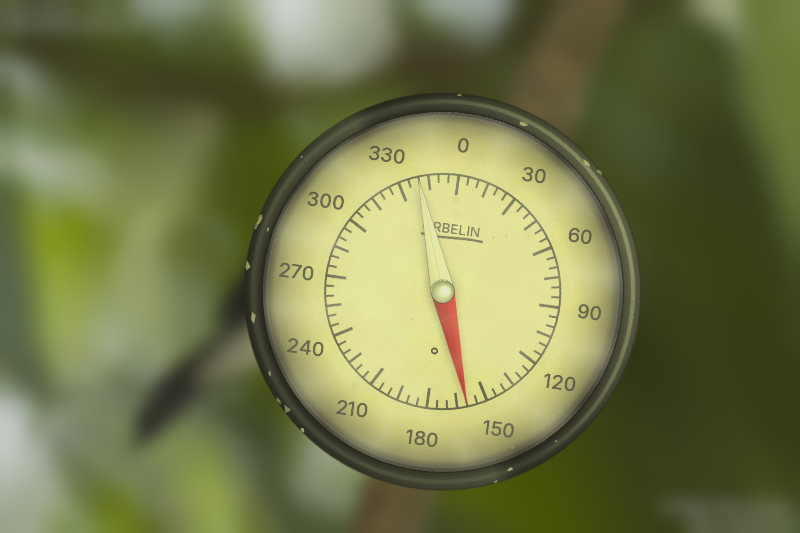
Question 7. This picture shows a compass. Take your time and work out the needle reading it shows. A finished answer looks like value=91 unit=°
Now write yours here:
value=160 unit=°
